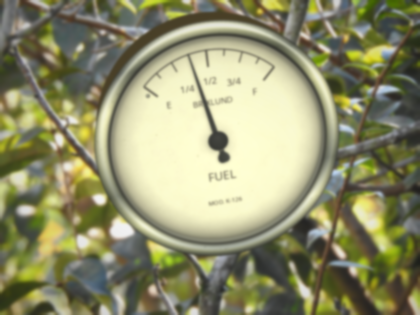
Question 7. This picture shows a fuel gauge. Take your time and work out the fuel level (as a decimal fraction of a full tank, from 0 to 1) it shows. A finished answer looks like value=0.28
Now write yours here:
value=0.375
